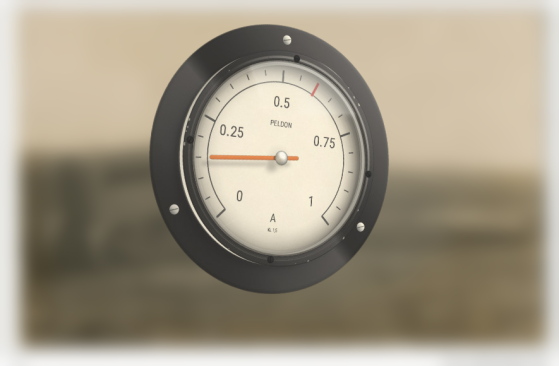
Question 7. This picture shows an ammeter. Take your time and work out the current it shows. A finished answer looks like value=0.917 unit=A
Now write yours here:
value=0.15 unit=A
